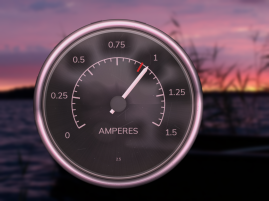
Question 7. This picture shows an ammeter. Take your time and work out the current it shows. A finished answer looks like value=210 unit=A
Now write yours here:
value=1 unit=A
